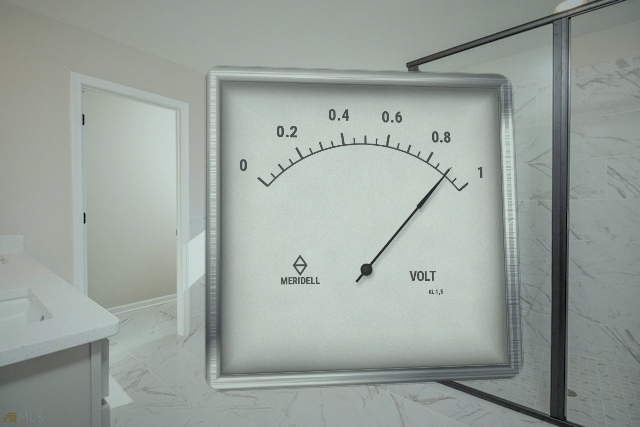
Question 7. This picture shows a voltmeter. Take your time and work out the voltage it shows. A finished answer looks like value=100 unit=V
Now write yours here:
value=0.9 unit=V
